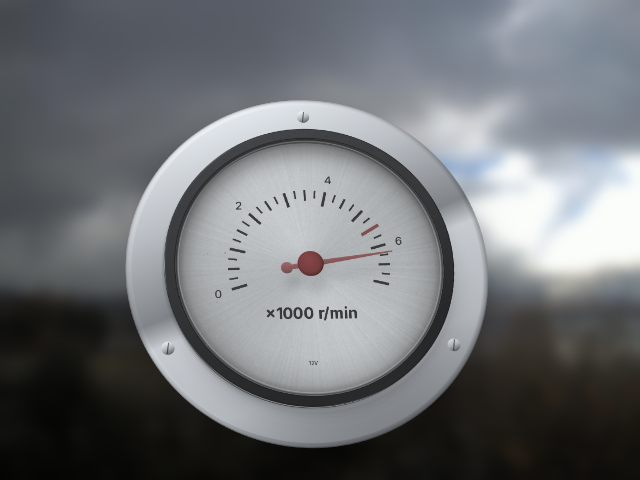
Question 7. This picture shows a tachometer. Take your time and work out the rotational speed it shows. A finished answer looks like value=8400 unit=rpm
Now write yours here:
value=6250 unit=rpm
